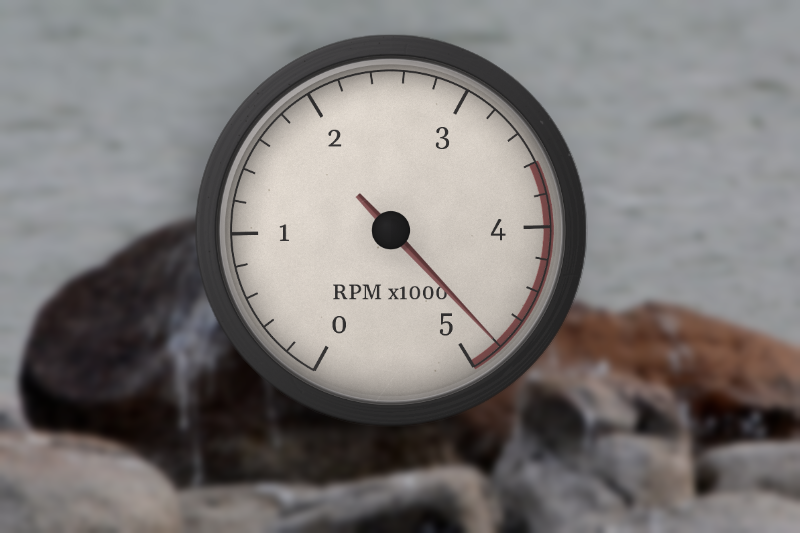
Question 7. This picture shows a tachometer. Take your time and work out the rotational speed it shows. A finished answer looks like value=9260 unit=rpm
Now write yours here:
value=4800 unit=rpm
